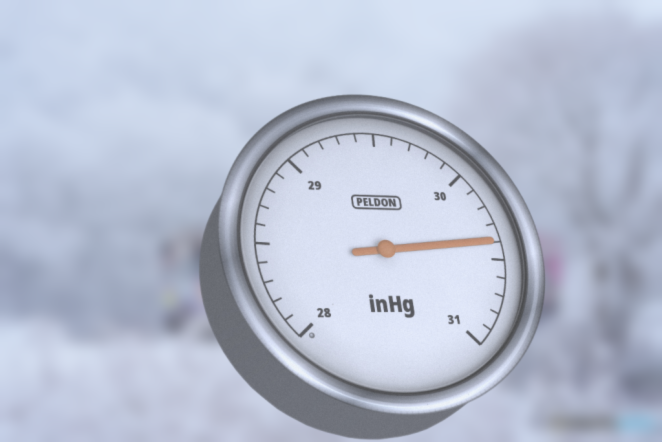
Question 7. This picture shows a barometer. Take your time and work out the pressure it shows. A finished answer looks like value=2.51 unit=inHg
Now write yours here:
value=30.4 unit=inHg
